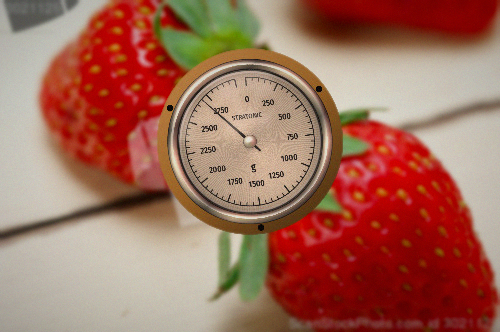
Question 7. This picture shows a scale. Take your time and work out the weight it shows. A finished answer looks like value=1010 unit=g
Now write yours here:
value=2700 unit=g
